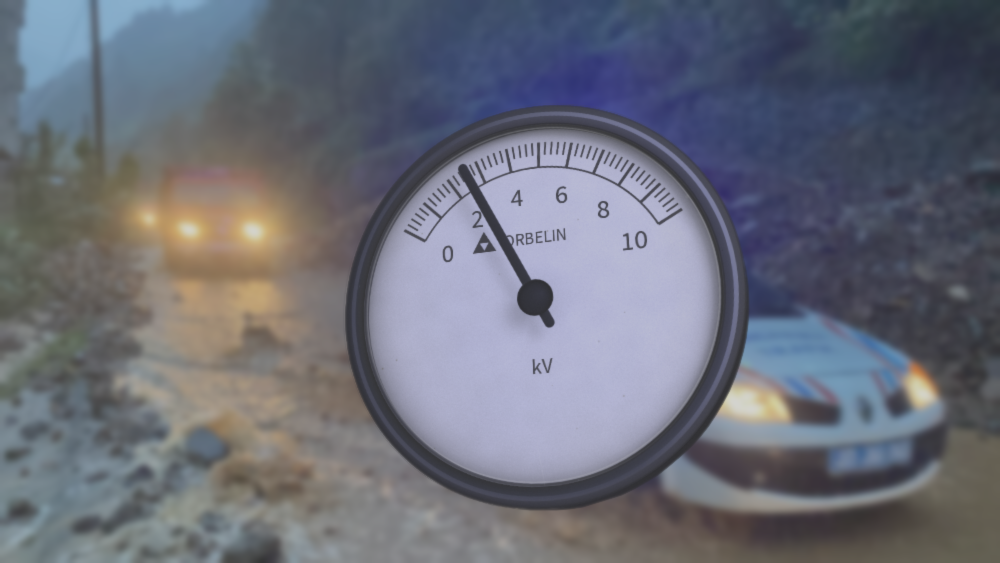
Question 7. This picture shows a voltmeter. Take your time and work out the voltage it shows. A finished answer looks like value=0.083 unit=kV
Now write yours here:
value=2.6 unit=kV
